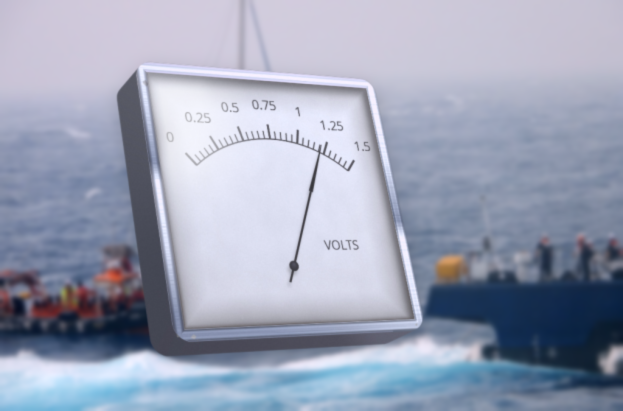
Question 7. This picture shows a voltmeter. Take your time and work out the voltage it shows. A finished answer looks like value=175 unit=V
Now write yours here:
value=1.2 unit=V
